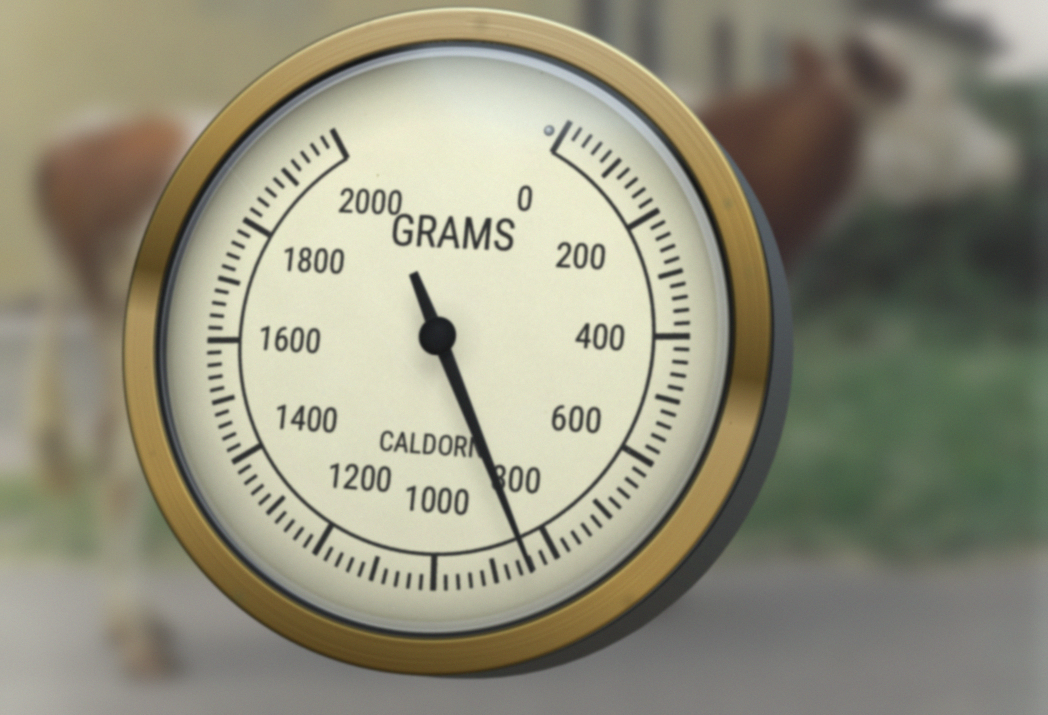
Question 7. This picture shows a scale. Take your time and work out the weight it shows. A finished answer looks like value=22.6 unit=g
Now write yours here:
value=840 unit=g
